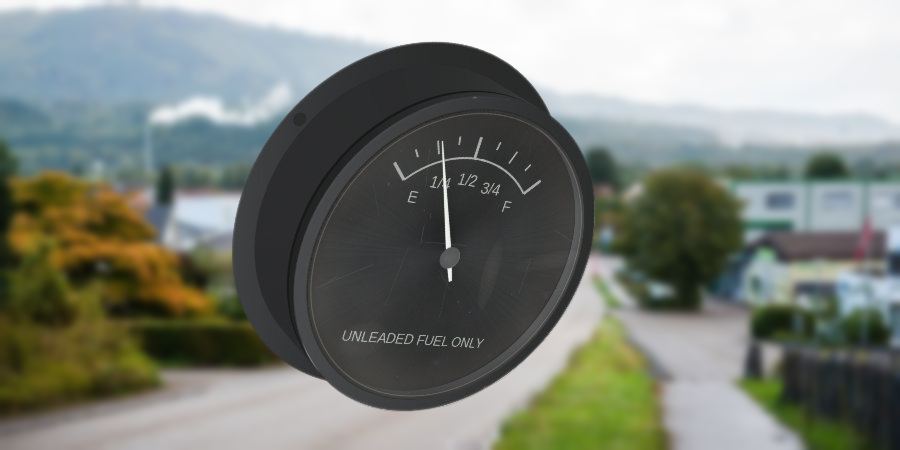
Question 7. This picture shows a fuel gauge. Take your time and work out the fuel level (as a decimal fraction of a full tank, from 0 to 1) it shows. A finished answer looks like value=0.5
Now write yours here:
value=0.25
